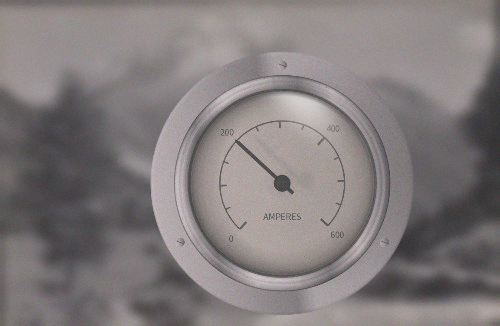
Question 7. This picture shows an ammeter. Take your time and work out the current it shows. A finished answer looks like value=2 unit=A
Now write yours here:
value=200 unit=A
